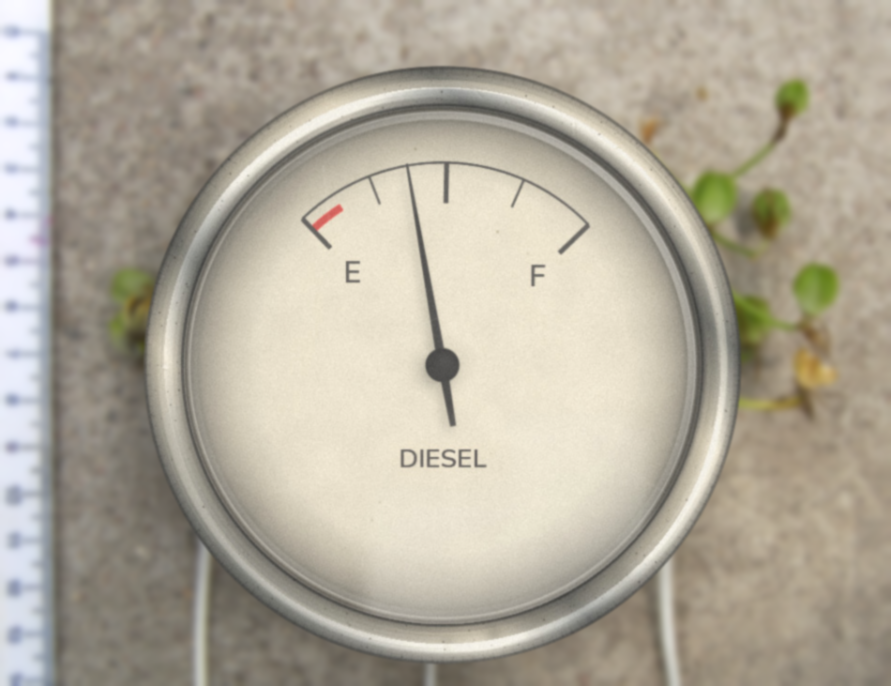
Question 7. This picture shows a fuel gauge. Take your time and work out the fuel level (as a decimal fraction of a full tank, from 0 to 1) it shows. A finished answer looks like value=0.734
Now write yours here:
value=0.375
